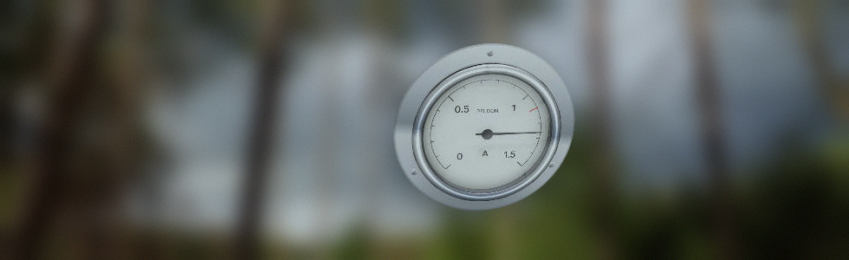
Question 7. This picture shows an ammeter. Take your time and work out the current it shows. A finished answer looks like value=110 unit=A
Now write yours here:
value=1.25 unit=A
